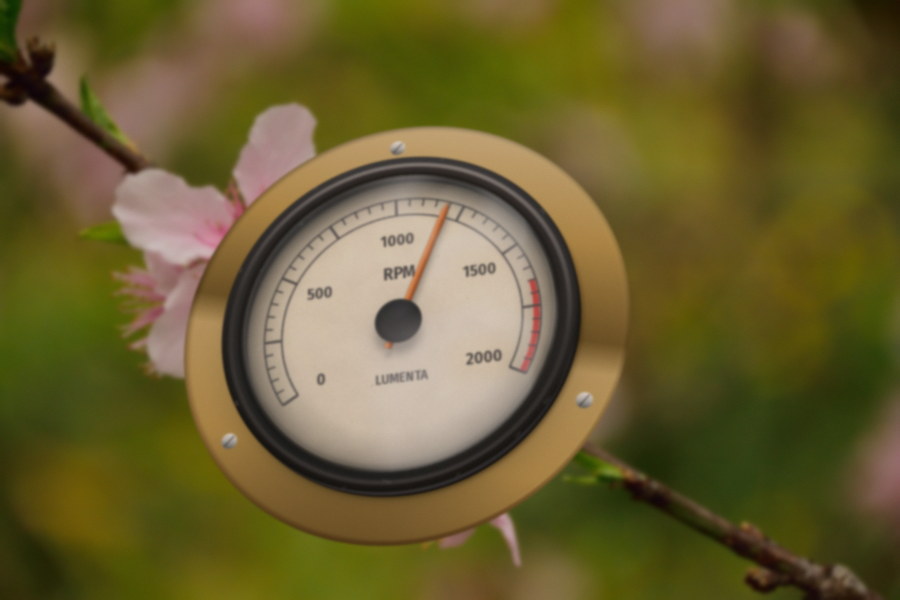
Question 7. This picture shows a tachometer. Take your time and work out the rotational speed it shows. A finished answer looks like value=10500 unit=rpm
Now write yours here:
value=1200 unit=rpm
